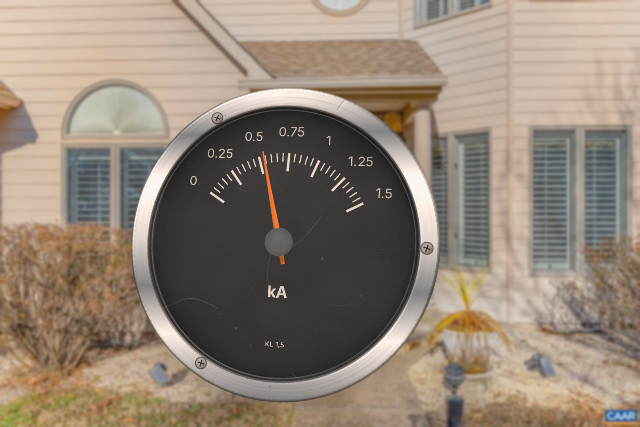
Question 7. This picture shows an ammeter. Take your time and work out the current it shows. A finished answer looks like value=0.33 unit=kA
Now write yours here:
value=0.55 unit=kA
